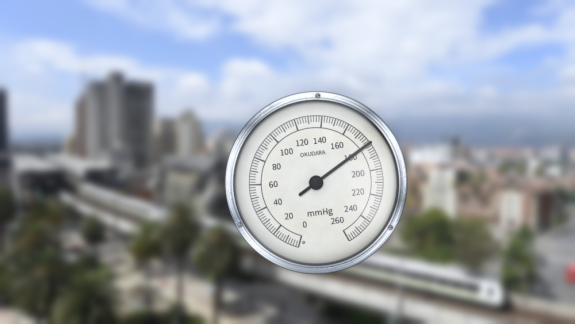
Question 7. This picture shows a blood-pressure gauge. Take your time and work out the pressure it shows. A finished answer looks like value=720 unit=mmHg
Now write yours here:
value=180 unit=mmHg
